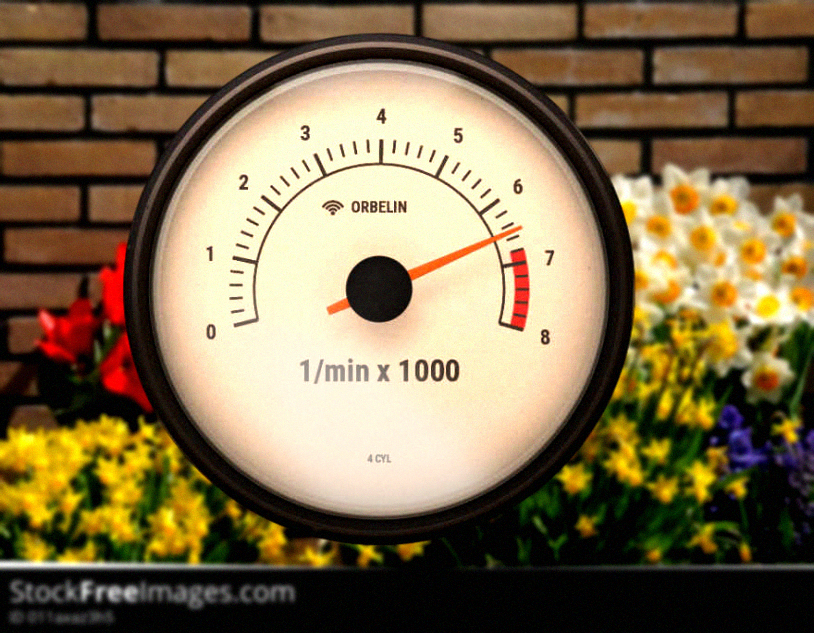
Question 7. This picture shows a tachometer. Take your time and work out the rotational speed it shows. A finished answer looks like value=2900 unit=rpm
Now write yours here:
value=6500 unit=rpm
